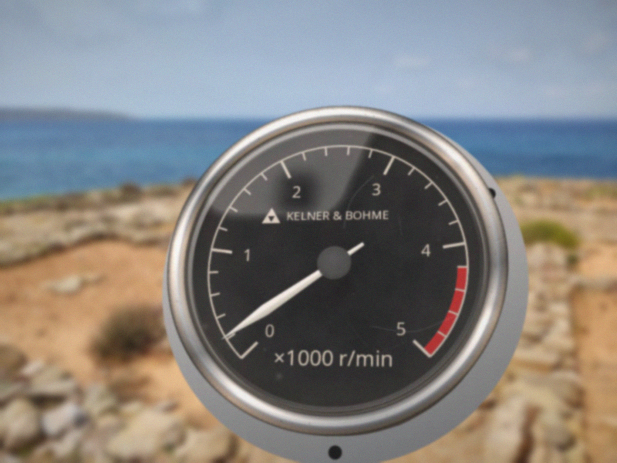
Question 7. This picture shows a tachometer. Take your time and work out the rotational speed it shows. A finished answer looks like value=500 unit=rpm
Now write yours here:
value=200 unit=rpm
